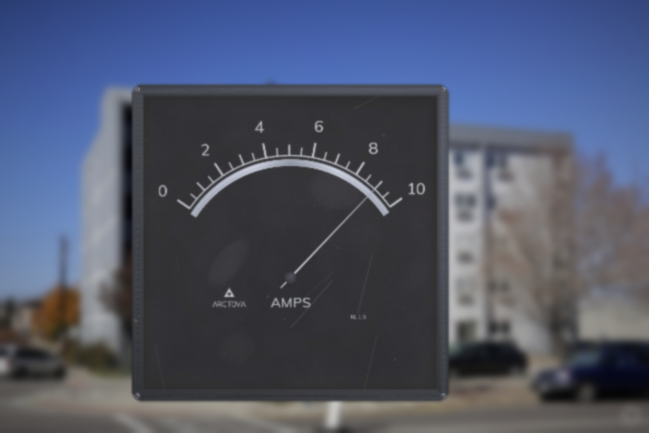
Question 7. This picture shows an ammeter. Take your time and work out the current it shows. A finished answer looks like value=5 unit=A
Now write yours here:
value=9 unit=A
